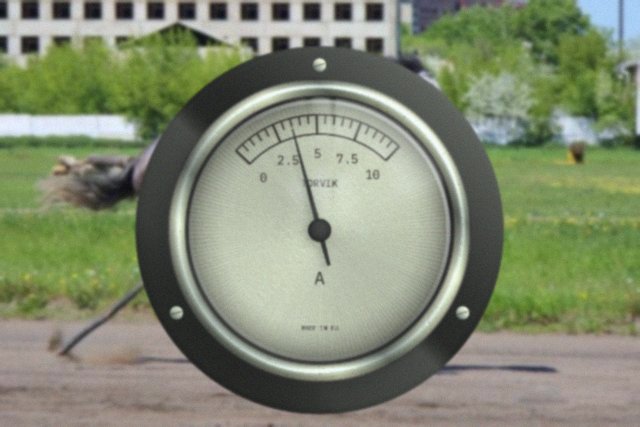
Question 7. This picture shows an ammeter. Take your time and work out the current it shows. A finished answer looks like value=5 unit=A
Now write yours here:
value=3.5 unit=A
